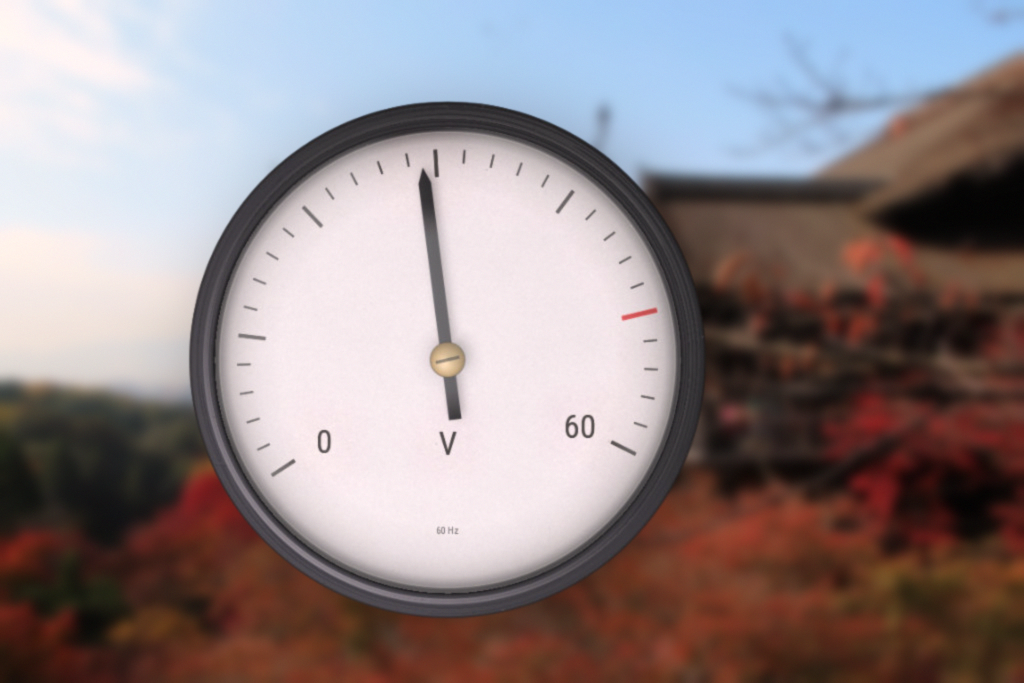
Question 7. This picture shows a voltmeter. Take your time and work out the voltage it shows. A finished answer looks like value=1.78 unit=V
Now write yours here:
value=29 unit=V
